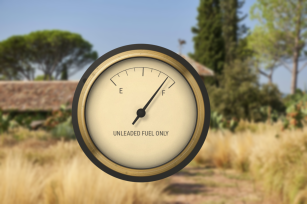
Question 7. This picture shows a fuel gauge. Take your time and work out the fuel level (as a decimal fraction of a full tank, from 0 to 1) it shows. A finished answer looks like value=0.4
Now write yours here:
value=0.875
